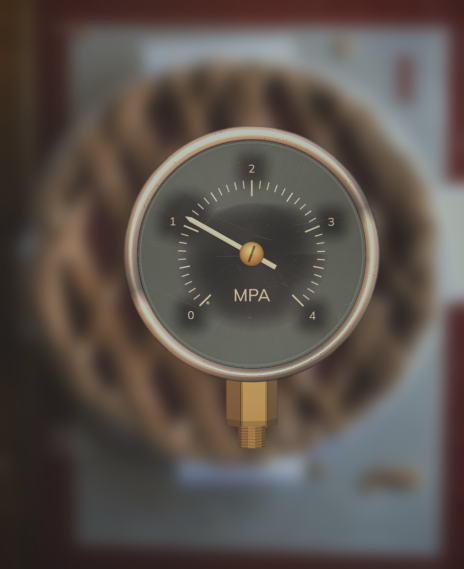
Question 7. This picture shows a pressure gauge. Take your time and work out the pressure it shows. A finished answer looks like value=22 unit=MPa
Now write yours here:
value=1.1 unit=MPa
